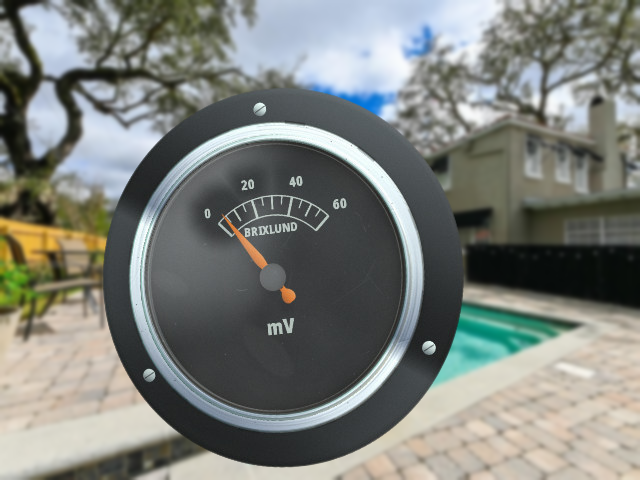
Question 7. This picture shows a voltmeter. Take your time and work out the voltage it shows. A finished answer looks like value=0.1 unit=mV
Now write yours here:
value=5 unit=mV
